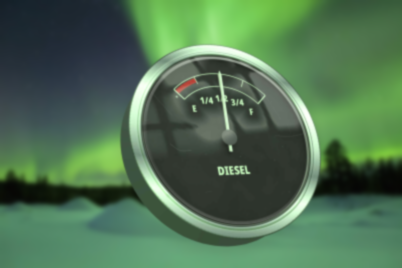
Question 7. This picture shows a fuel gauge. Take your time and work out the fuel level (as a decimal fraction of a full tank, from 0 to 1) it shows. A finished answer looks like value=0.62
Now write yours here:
value=0.5
